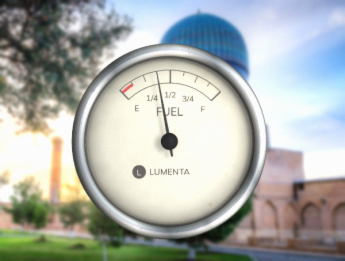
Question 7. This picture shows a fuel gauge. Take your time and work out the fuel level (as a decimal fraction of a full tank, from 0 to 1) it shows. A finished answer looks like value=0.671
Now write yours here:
value=0.375
